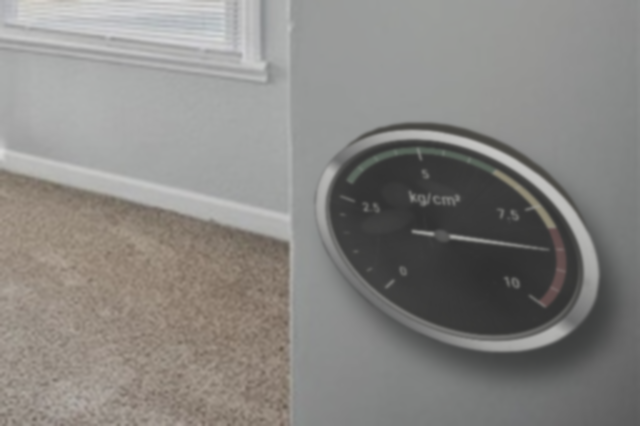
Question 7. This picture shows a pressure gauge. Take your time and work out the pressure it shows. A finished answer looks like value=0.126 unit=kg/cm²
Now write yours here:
value=8.5 unit=kg/cm²
